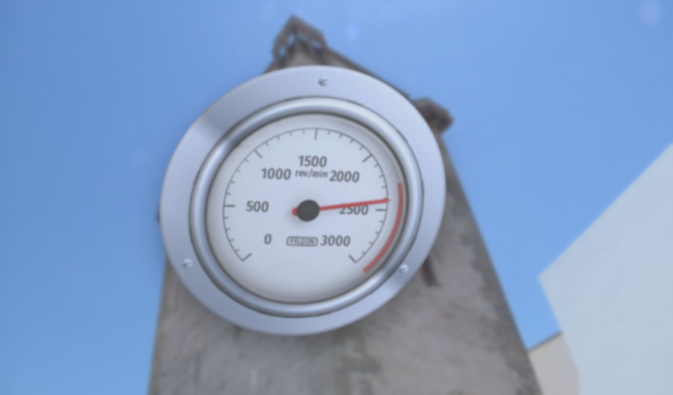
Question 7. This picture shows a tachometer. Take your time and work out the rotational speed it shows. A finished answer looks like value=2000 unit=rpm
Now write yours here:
value=2400 unit=rpm
